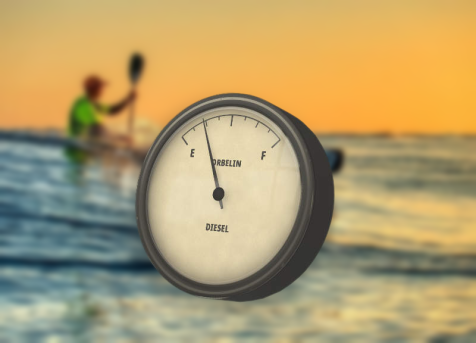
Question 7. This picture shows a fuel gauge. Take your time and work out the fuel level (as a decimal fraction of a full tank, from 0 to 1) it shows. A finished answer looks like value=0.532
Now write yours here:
value=0.25
